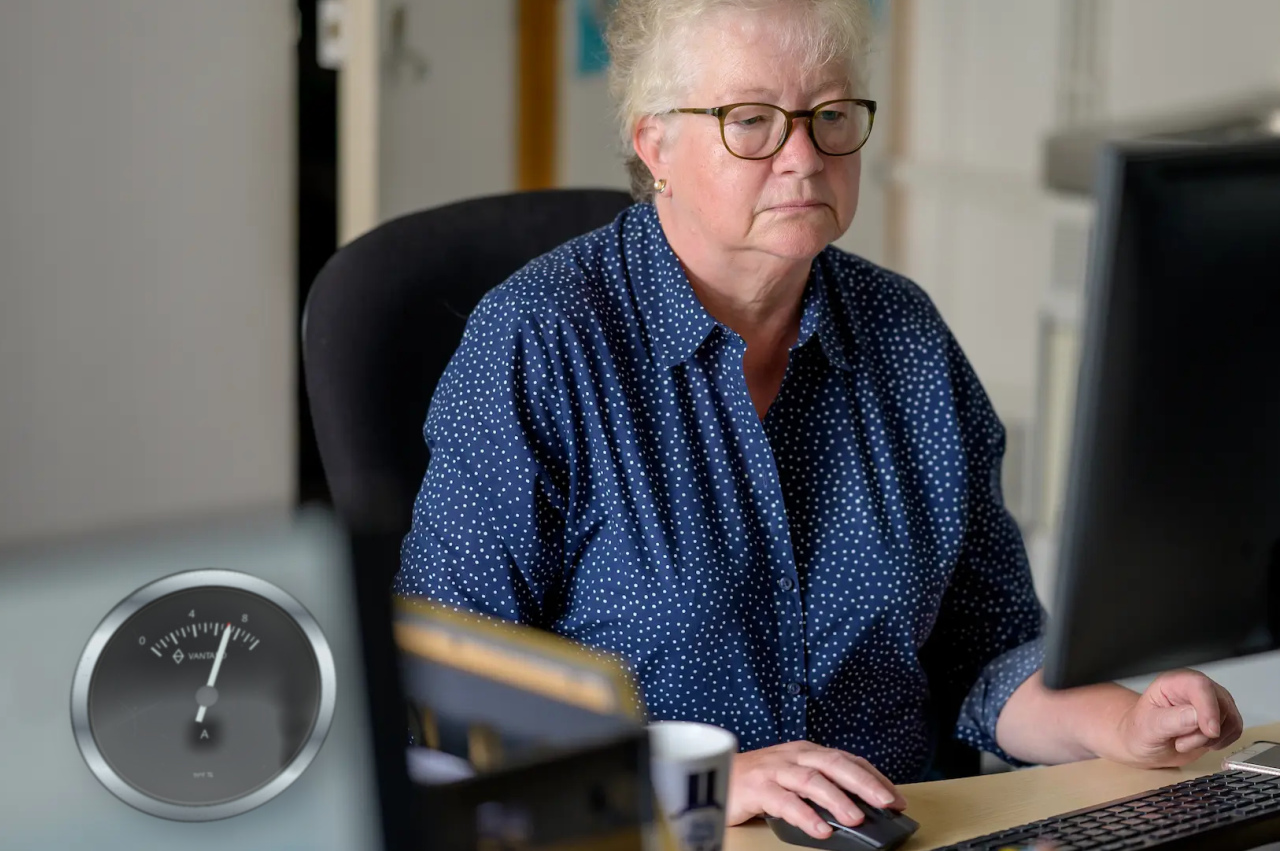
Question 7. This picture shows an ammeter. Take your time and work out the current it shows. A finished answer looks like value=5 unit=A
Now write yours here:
value=7 unit=A
